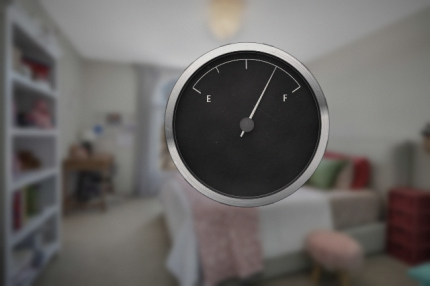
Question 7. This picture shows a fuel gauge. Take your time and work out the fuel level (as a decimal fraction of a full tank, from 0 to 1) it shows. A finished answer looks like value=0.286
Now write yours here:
value=0.75
